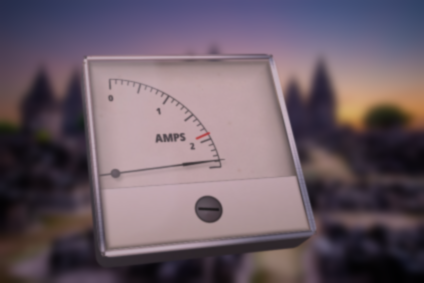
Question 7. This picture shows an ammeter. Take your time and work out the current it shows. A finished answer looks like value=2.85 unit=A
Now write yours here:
value=2.4 unit=A
